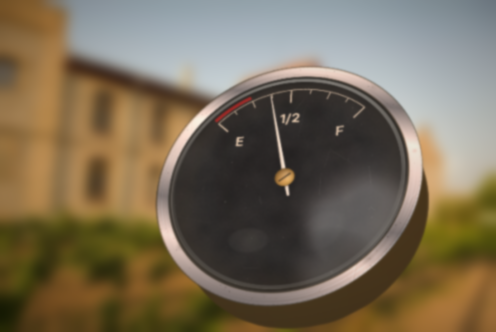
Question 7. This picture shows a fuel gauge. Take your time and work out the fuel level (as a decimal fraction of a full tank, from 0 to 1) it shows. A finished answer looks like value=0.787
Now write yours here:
value=0.375
